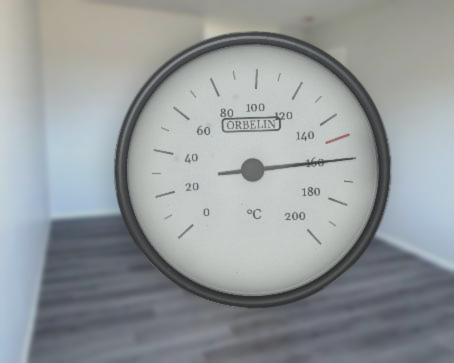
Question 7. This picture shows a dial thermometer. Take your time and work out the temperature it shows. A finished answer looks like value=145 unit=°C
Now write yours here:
value=160 unit=°C
